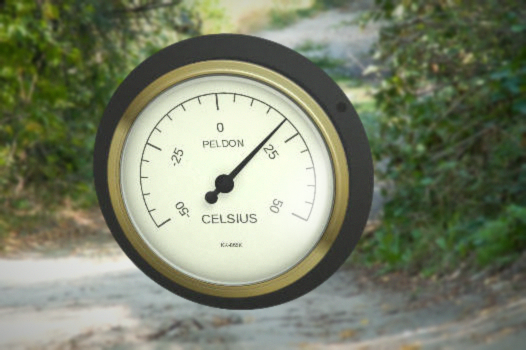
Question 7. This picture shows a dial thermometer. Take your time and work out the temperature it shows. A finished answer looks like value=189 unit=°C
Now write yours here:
value=20 unit=°C
